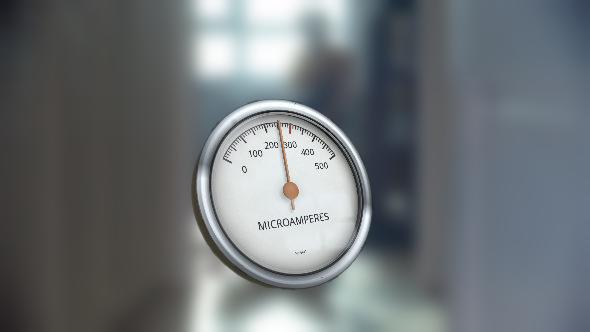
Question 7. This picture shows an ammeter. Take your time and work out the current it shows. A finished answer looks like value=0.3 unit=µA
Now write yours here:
value=250 unit=µA
